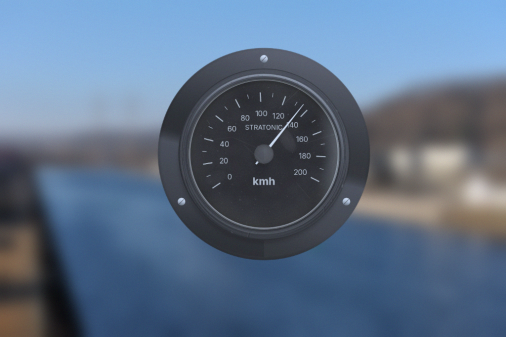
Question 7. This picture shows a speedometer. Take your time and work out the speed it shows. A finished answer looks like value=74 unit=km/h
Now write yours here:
value=135 unit=km/h
